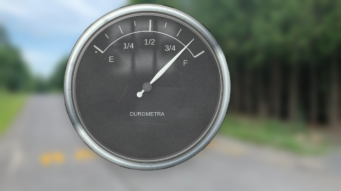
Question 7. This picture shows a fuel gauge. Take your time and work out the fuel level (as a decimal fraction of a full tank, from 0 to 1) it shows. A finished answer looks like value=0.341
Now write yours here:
value=0.875
